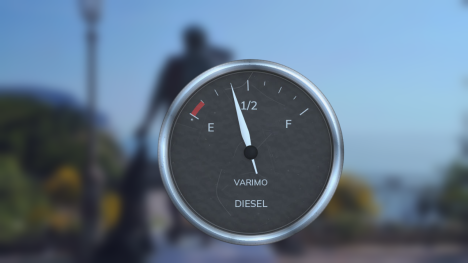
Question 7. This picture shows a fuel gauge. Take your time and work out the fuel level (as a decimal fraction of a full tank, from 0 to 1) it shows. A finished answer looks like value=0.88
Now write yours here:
value=0.375
